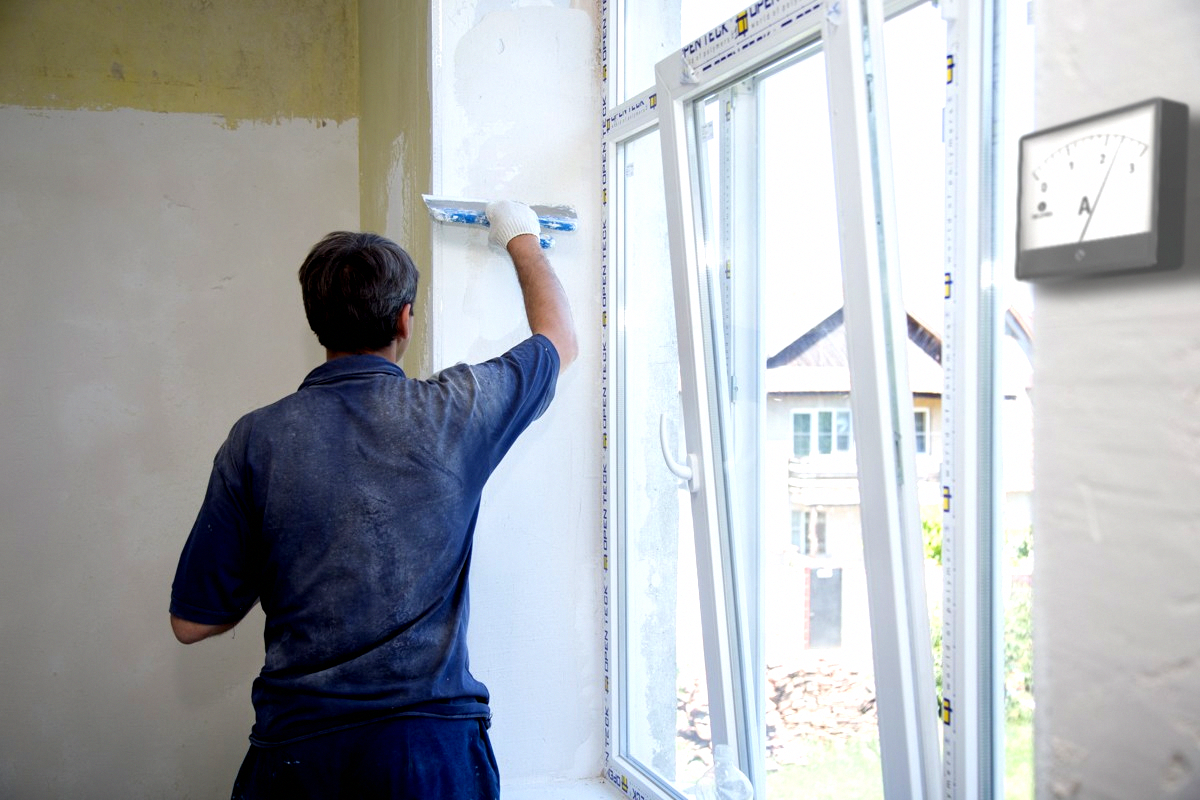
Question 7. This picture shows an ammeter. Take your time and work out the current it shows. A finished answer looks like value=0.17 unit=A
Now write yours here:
value=2.4 unit=A
